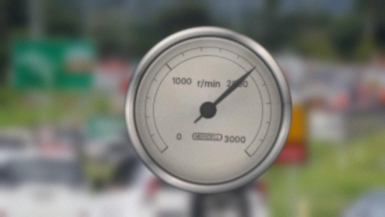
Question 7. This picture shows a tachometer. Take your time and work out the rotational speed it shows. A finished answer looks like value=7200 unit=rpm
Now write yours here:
value=2000 unit=rpm
